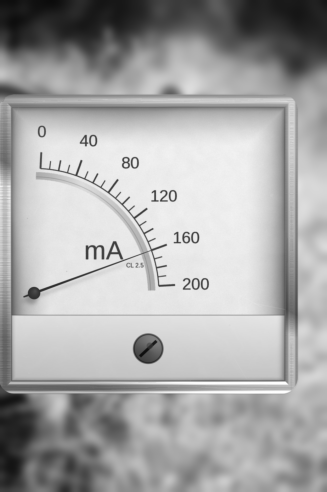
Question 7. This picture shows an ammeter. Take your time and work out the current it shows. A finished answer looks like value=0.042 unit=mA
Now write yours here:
value=160 unit=mA
